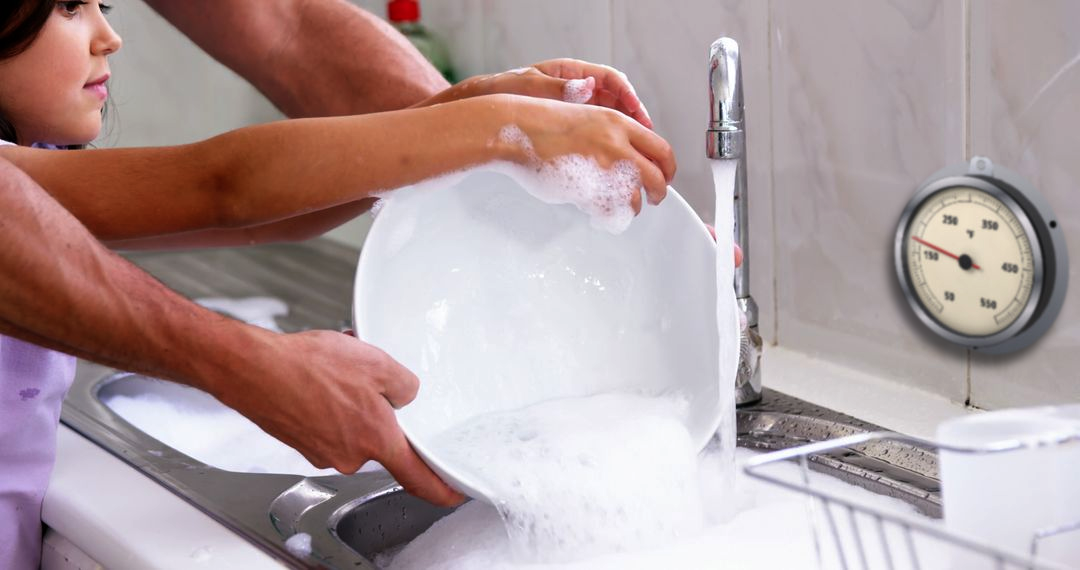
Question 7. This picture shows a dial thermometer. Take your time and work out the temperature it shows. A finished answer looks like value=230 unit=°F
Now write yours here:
value=175 unit=°F
